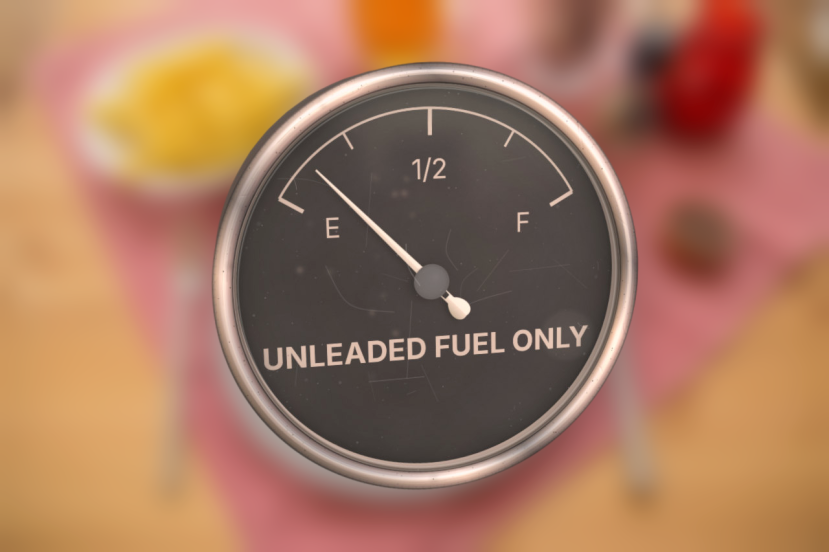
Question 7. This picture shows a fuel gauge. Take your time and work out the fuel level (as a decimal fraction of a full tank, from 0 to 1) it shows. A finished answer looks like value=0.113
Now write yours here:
value=0.125
